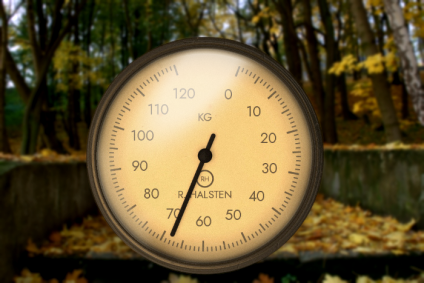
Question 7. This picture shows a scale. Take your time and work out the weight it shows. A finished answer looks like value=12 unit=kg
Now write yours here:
value=68 unit=kg
